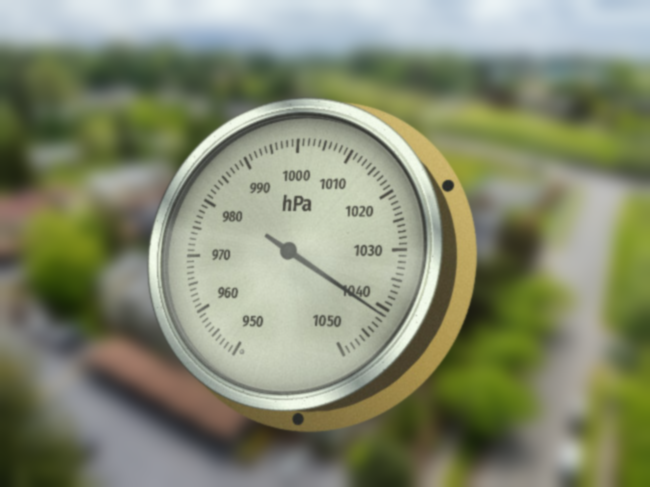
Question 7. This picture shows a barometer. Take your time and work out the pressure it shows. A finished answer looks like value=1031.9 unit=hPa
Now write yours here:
value=1041 unit=hPa
